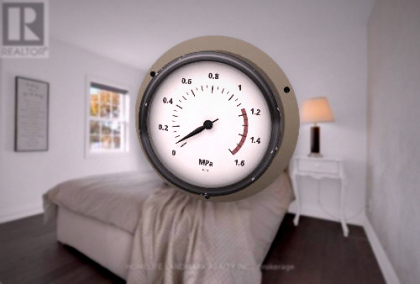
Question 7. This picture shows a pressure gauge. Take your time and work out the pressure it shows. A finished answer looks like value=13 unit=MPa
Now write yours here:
value=0.05 unit=MPa
